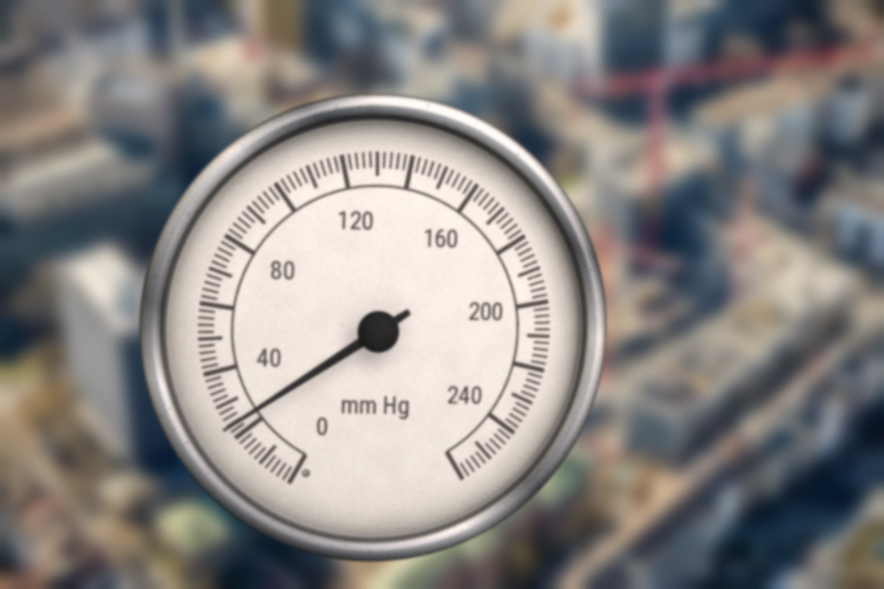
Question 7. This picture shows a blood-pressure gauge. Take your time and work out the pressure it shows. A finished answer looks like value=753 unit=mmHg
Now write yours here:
value=24 unit=mmHg
